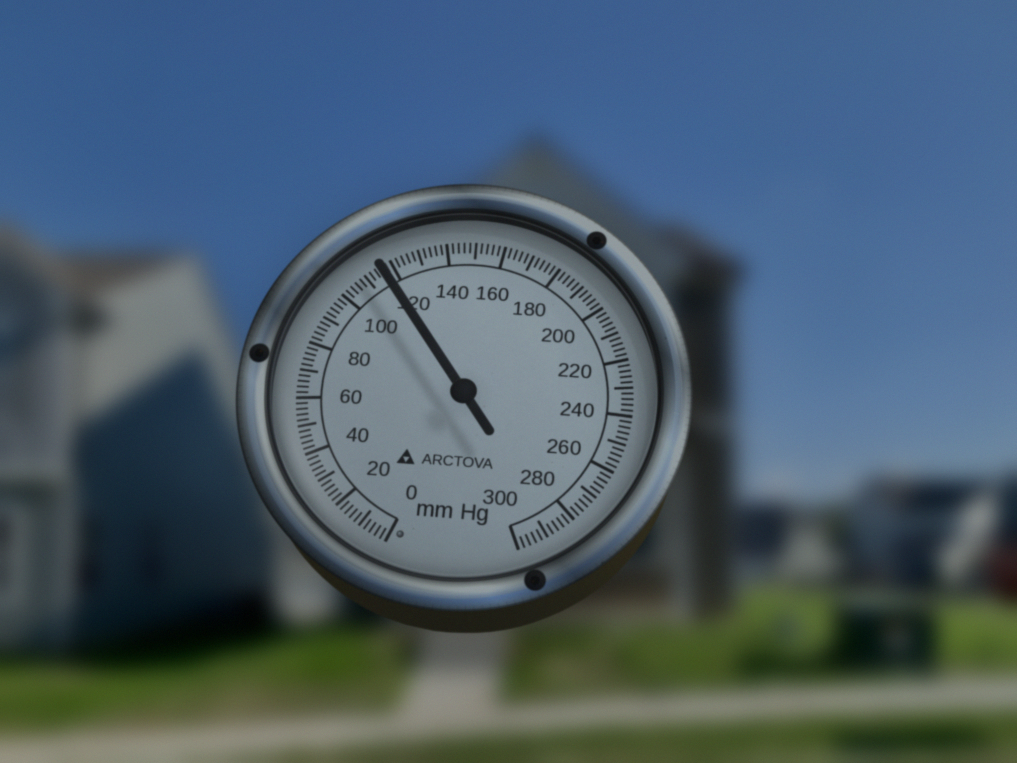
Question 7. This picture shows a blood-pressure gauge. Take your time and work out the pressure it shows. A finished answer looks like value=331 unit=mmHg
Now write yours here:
value=116 unit=mmHg
